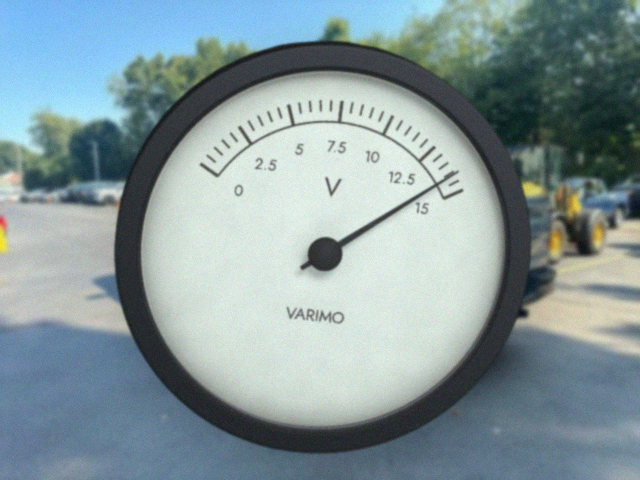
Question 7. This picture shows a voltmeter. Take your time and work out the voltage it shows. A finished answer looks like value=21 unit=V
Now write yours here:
value=14 unit=V
